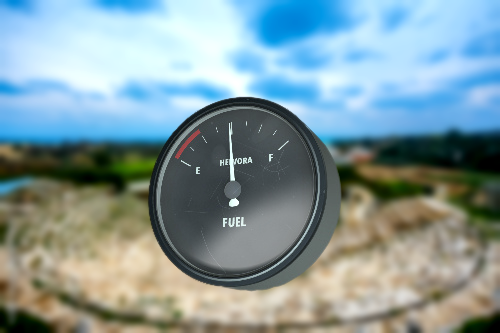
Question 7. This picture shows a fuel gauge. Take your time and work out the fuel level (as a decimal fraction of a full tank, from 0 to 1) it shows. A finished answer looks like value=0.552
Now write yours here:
value=0.5
